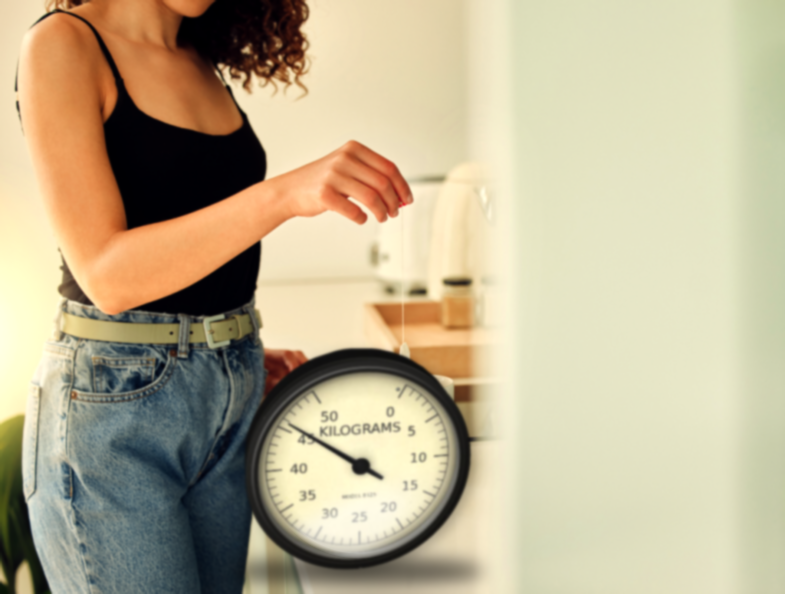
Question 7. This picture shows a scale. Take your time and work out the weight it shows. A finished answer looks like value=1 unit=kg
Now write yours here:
value=46 unit=kg
